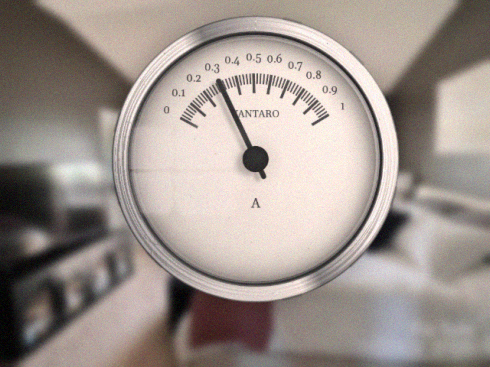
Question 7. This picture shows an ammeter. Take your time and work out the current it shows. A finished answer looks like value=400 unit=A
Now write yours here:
value=0.3 unit=A
